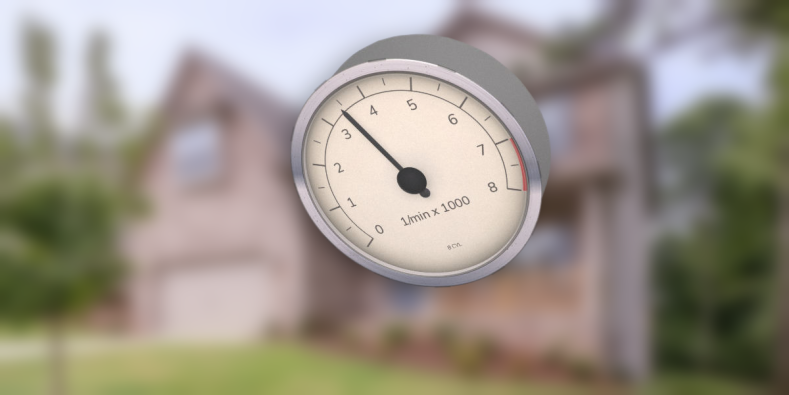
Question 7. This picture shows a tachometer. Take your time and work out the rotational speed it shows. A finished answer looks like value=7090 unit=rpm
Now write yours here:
value=3500 unit=rpm
